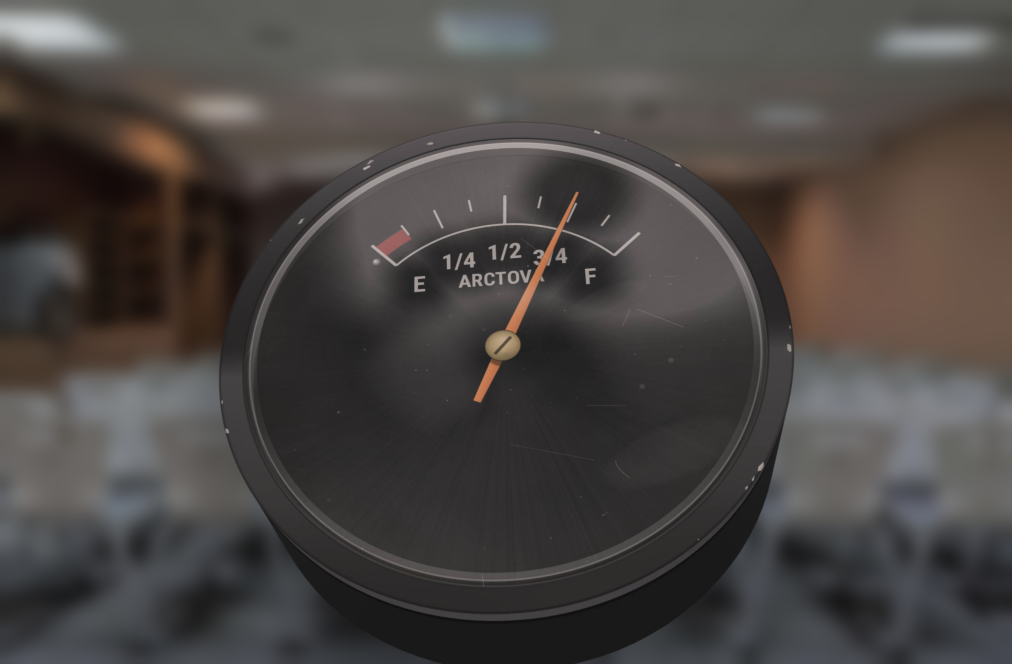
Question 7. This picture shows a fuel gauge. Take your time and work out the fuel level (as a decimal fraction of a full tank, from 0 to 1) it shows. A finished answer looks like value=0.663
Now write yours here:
value=0.75
